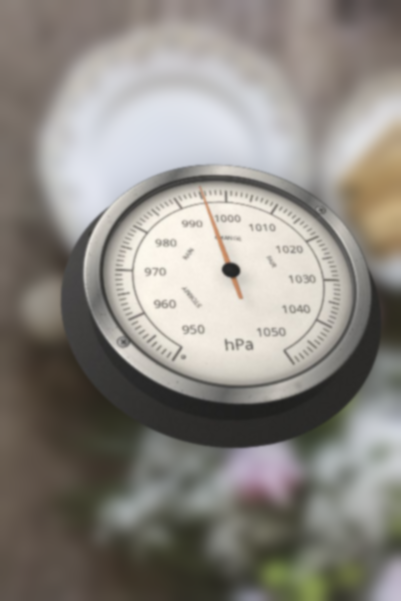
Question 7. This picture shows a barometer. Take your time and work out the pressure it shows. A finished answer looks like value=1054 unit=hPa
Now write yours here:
value=995 unit=hPa
